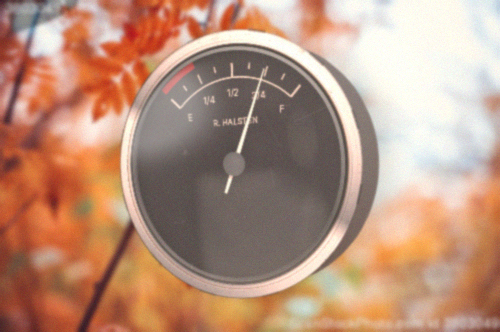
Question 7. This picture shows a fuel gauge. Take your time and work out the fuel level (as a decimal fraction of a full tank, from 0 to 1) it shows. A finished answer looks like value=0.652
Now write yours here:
value=0.75
